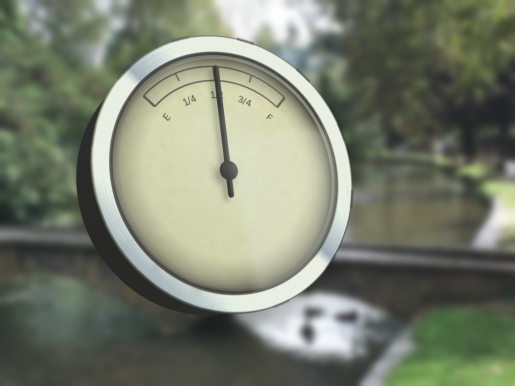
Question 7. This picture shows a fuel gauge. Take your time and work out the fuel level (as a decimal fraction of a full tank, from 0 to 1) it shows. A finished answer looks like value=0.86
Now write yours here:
value=0.5
